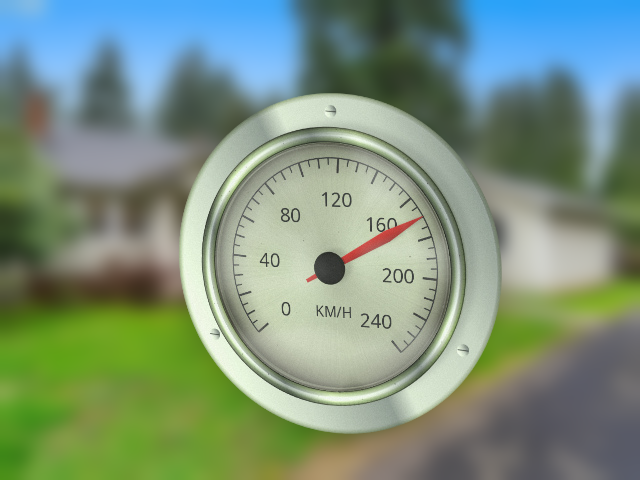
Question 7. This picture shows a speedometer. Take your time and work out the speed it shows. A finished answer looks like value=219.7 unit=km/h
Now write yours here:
value=170 unit=km/h
